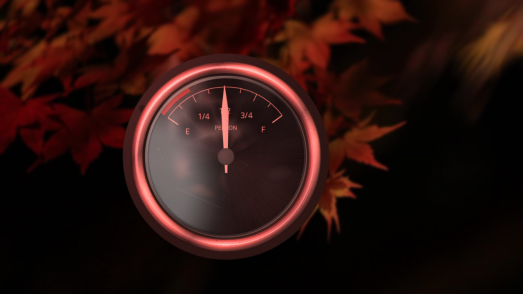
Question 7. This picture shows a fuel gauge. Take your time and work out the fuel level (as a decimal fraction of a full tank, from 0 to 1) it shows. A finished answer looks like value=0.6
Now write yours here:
value=0.5
